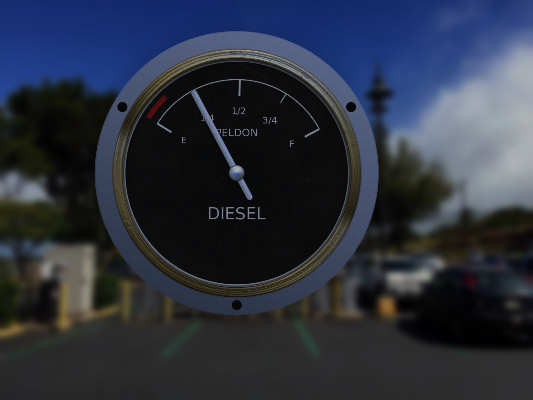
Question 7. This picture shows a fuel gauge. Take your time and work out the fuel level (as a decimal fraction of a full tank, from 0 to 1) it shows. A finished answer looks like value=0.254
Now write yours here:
value=0.25
